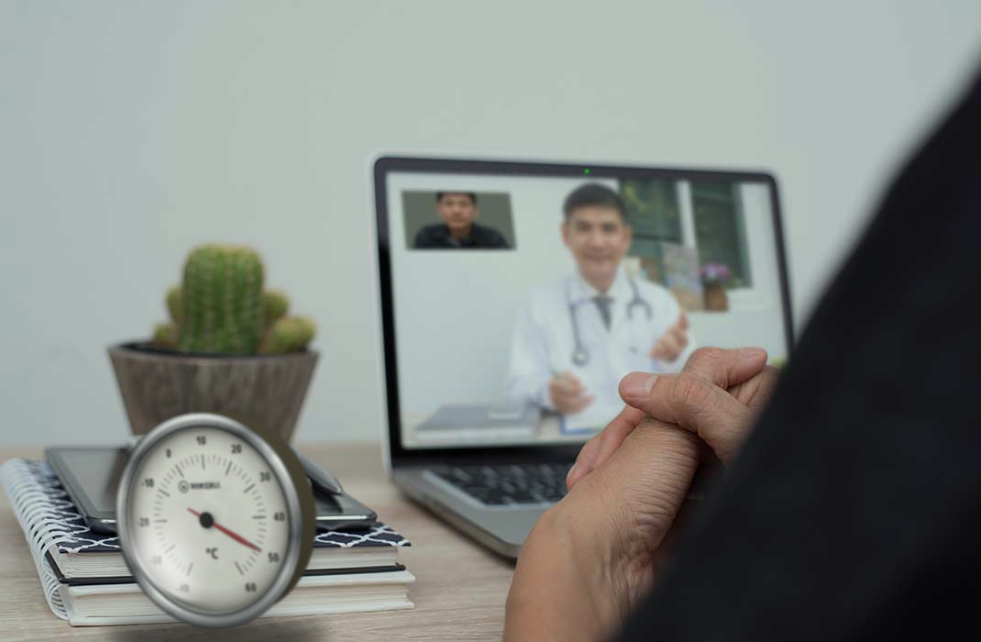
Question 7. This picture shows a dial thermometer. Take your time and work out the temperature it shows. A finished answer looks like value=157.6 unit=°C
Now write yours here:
value=50 unit=°C
